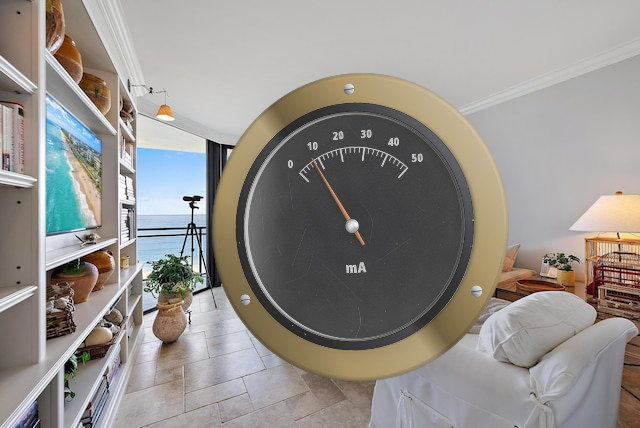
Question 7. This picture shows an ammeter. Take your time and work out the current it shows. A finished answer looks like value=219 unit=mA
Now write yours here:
value=8 unit=mA
